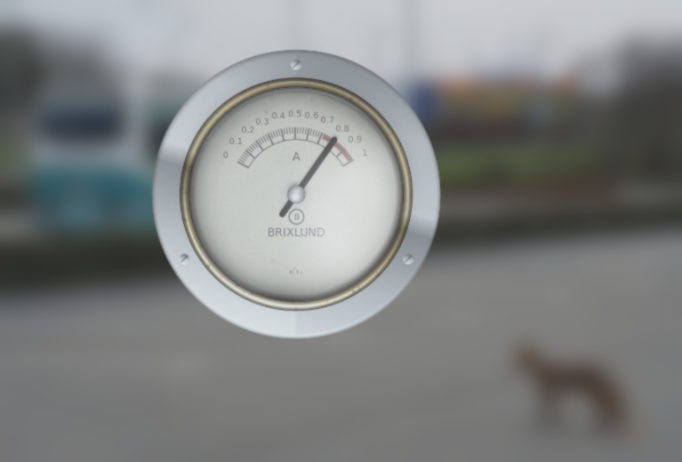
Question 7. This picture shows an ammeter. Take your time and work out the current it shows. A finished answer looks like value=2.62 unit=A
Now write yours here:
value=0.8 unit=A
